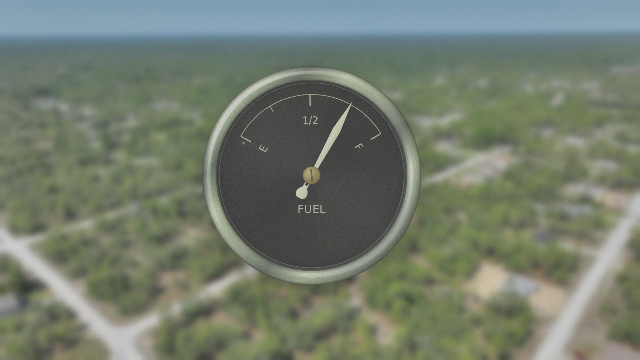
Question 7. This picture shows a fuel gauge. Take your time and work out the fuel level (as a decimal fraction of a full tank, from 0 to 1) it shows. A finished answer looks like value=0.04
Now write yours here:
value=0.75
